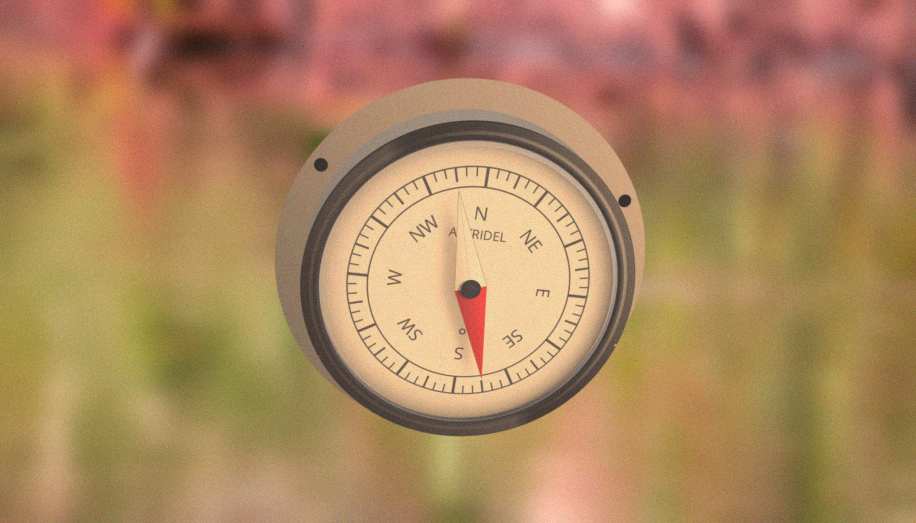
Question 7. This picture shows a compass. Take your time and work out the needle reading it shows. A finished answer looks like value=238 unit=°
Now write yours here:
value=165 unit=°
